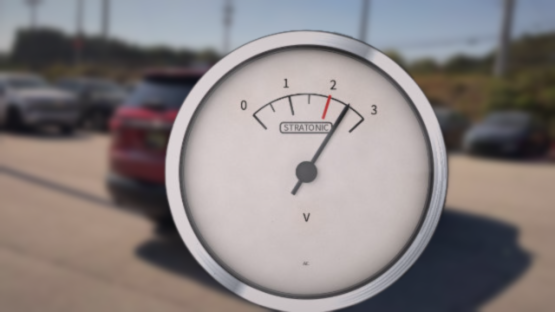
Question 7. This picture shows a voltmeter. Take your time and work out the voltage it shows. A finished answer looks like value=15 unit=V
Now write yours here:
value=2.5 unit=V
